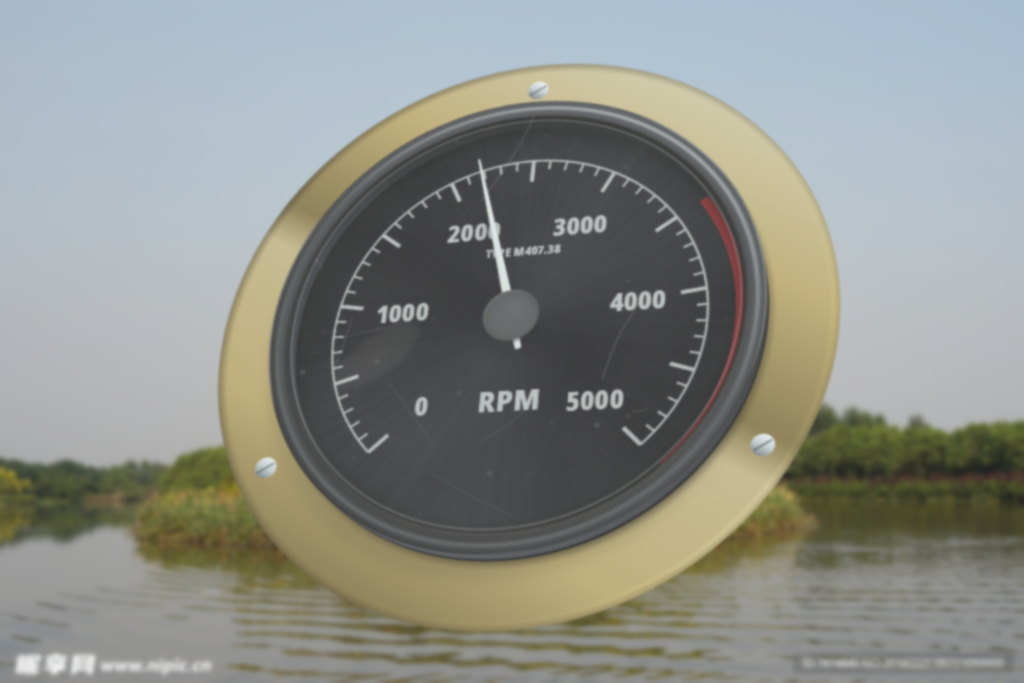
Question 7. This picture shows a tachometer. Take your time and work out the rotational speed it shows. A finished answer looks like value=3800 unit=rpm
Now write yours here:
value=2200 unit=rpm
